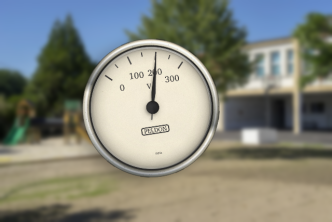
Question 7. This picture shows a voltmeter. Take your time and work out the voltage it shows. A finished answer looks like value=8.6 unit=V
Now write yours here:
value=200 unit=V
